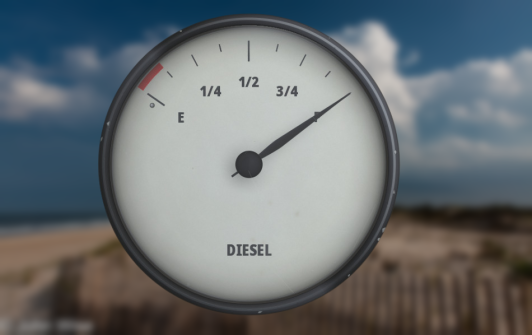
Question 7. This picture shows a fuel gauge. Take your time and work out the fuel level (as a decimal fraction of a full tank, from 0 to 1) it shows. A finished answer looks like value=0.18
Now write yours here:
value=1
